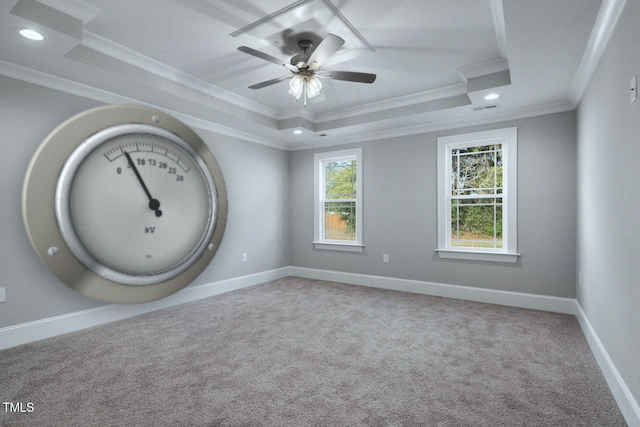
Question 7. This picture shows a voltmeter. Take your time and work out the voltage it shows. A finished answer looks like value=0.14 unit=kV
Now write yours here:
value=5 unit=kV
